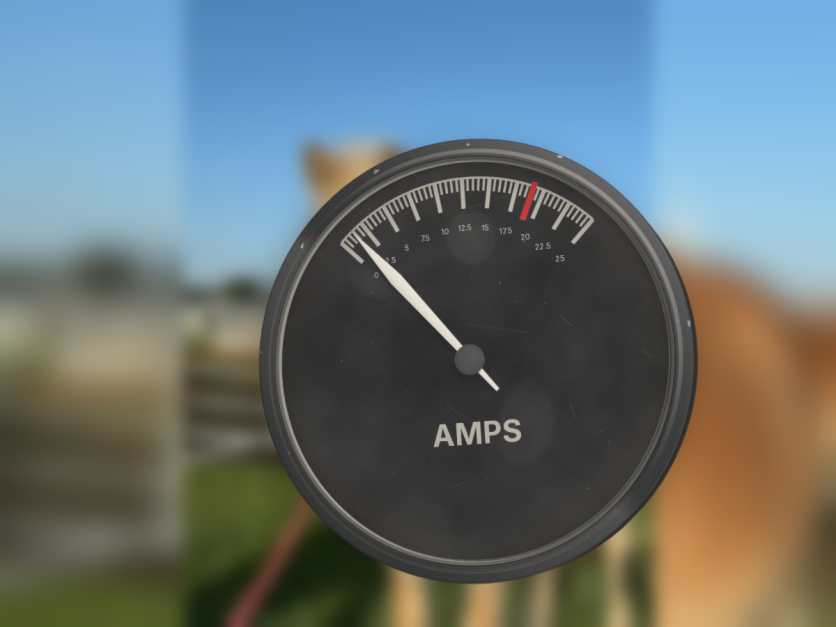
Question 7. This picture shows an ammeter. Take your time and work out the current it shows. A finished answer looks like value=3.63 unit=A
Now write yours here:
value=1.5 unit=A
